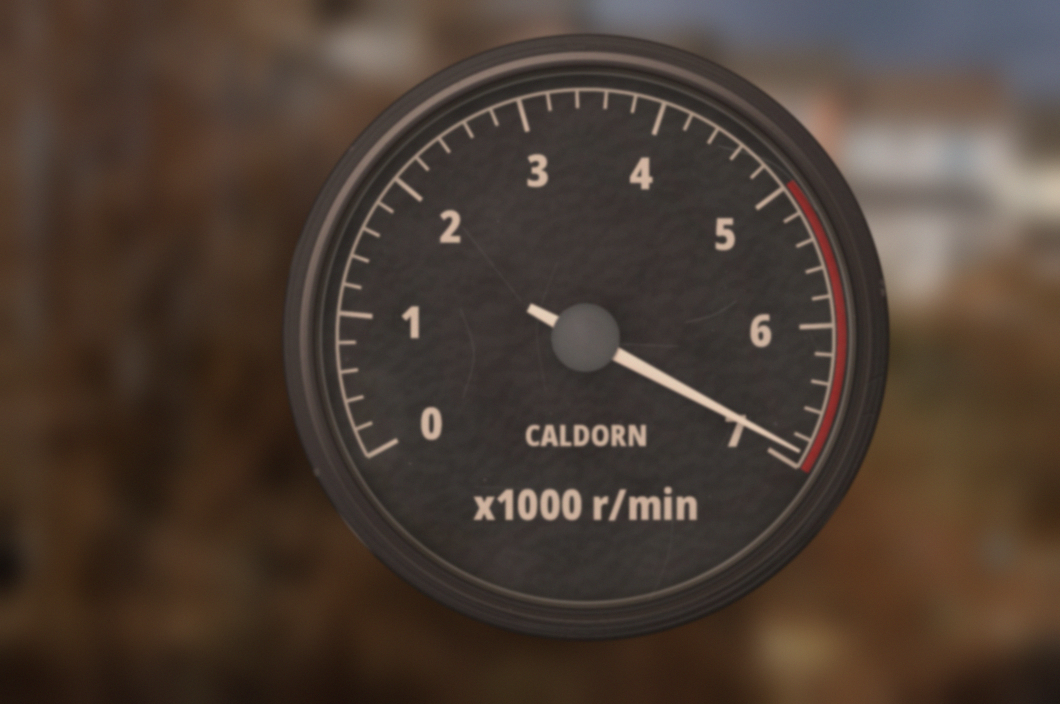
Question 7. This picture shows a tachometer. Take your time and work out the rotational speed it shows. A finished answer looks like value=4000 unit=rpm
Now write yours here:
value=6900 unit=rpm
